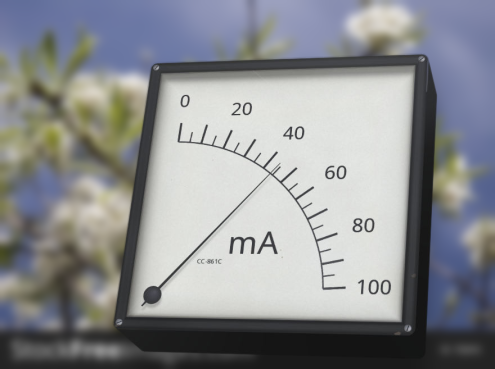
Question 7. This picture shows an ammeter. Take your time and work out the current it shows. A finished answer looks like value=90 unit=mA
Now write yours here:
value=45 unit=mA
